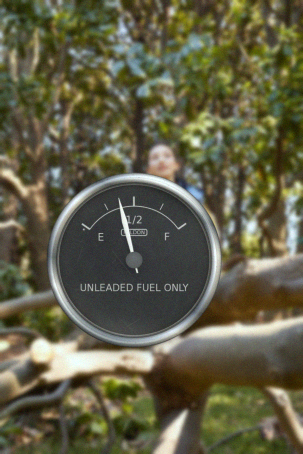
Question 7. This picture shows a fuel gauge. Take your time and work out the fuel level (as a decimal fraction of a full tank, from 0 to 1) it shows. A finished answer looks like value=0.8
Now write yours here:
value=0.375
